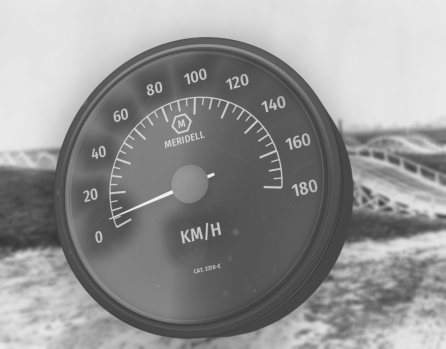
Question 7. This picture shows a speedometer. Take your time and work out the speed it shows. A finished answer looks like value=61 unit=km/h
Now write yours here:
value=5 unit=km/h
